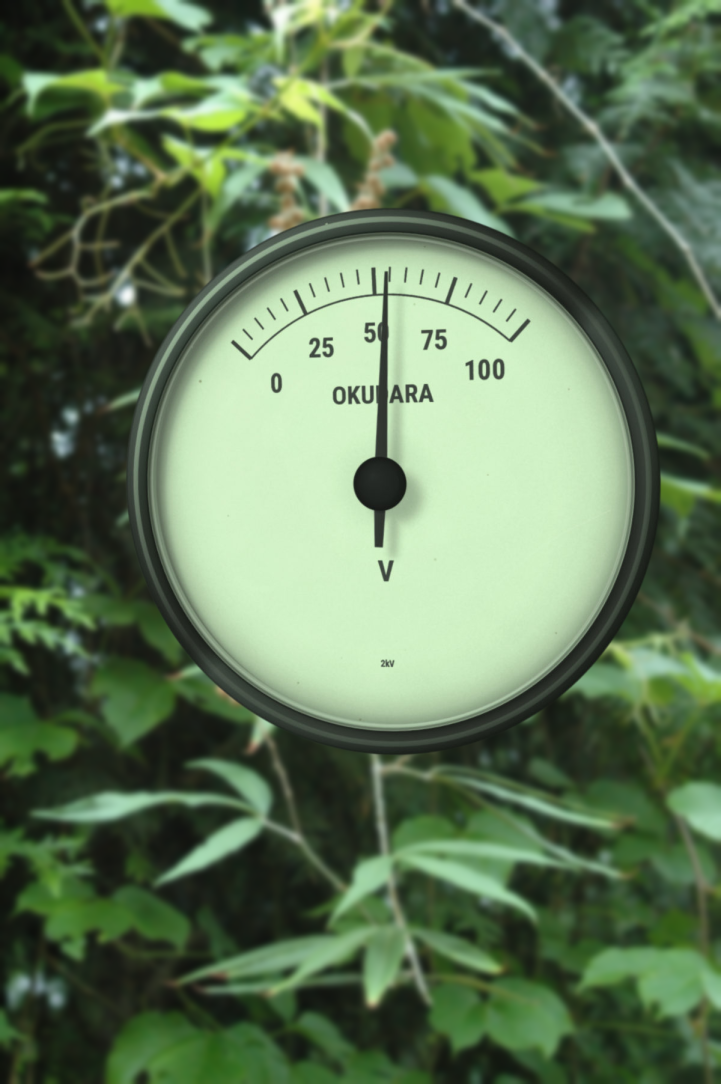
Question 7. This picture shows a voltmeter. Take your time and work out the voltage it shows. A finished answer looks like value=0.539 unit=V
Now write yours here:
value=55 unit=V
